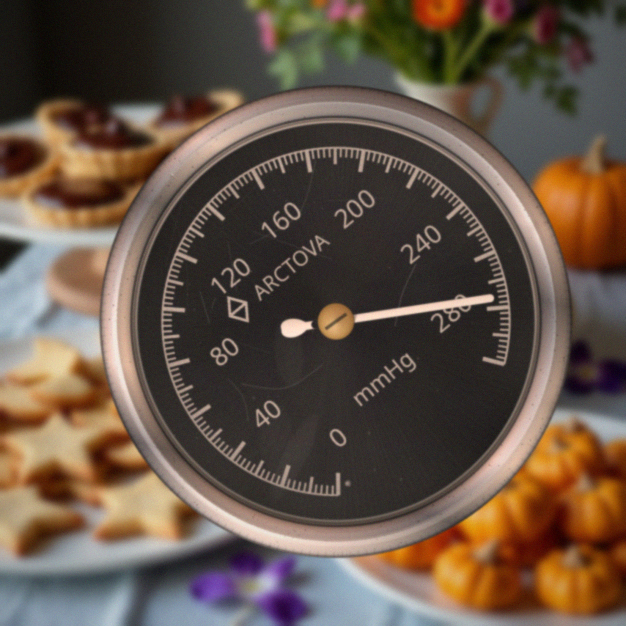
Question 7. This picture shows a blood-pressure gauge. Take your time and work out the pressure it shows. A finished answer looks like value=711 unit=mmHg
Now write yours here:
value=276 unit=mmHg
